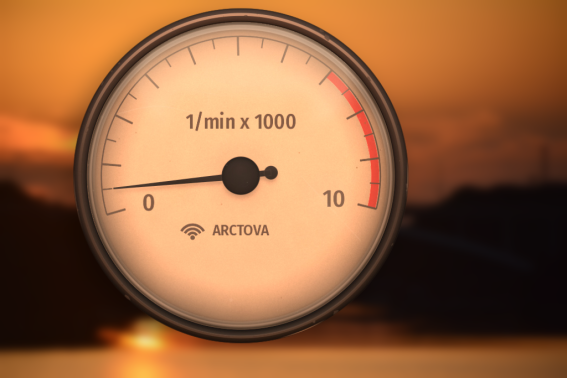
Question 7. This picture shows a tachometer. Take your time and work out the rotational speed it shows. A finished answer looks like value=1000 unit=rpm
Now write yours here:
value=500 unit=rpm
